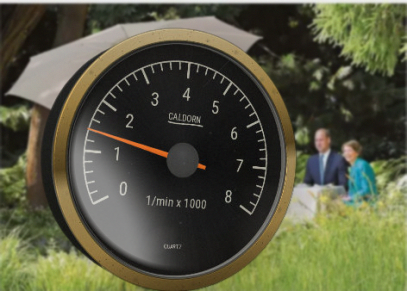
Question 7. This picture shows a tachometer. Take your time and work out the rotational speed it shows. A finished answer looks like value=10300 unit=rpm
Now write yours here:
value=1400 unit=rpm
